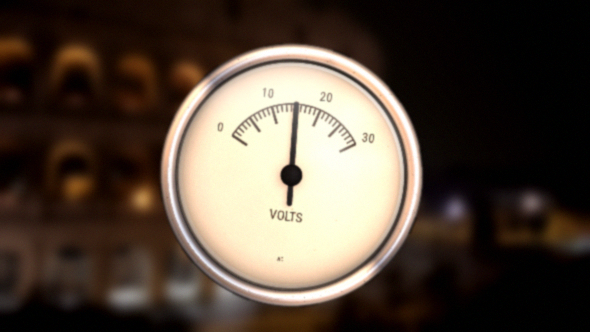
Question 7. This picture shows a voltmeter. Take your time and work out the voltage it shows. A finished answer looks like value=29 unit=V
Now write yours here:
value=15 unit=V
